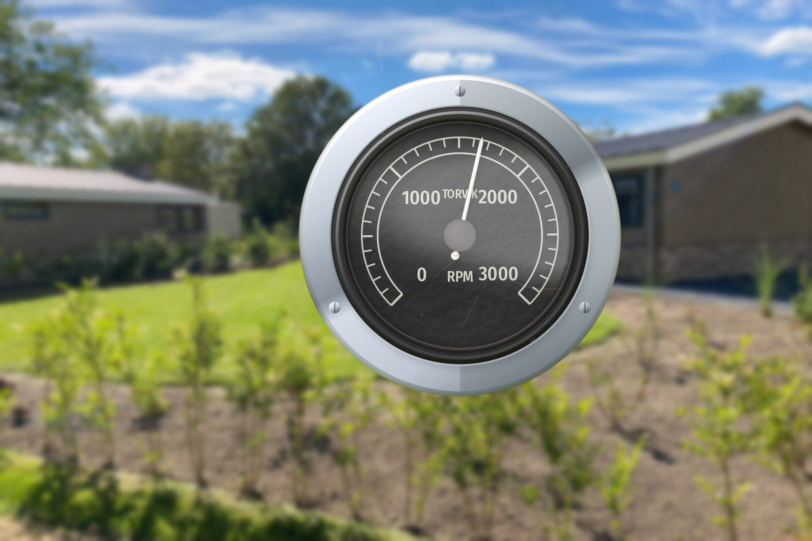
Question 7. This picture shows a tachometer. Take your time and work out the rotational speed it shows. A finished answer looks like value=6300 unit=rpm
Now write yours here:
value=1650 unit=rpm
